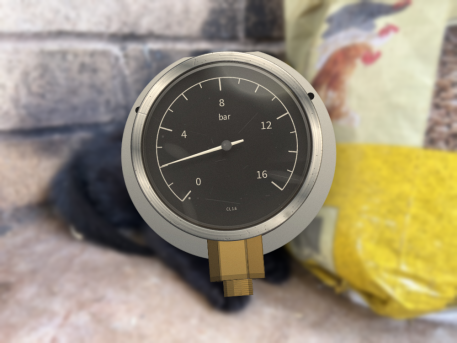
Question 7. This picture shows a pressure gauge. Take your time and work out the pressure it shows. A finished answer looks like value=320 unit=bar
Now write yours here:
value=2 unit=bar
